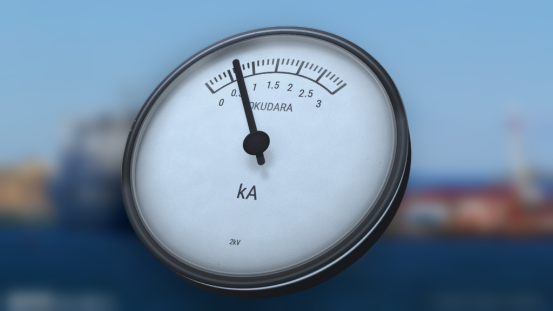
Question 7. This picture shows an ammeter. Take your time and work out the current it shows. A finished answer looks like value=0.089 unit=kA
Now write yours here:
value=0.7 unit=kA
